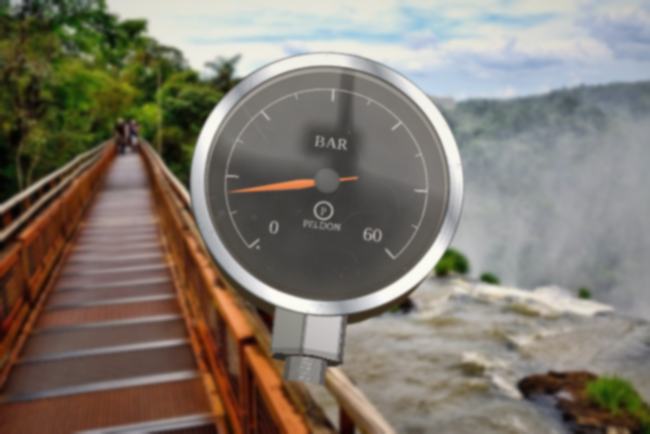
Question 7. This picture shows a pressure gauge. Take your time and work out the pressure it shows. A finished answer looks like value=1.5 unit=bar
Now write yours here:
value=7.5 unit=bar
